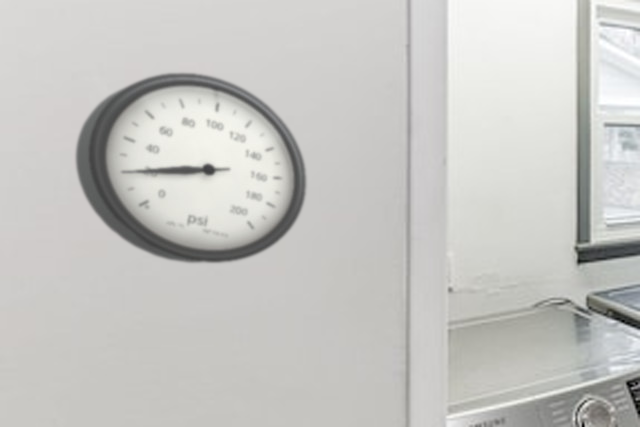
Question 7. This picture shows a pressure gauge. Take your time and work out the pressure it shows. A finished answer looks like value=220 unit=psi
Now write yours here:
value=20 unit=psi
